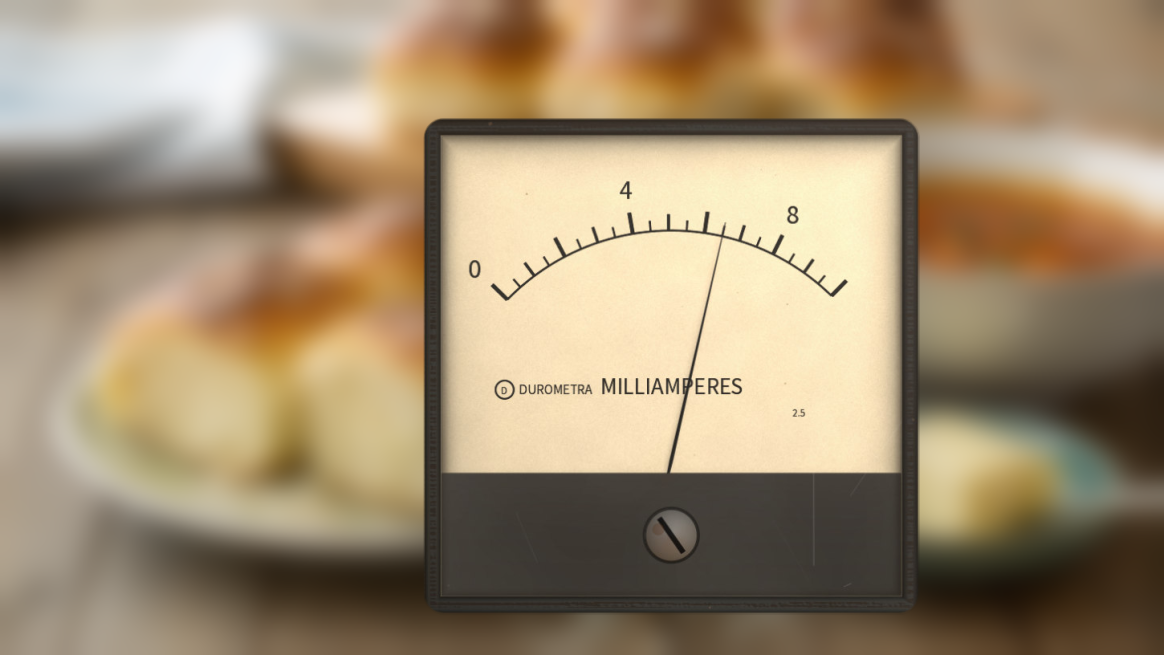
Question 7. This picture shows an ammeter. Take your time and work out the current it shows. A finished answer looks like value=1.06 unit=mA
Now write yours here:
value=6.5 unit=mA
